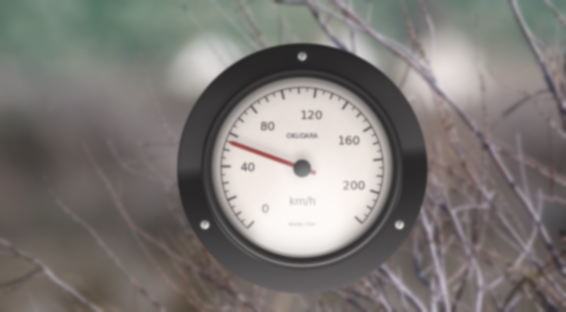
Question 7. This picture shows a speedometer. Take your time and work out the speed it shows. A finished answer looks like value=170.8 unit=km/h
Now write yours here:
value=55 unit=km/h
